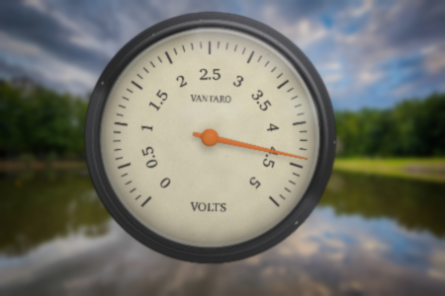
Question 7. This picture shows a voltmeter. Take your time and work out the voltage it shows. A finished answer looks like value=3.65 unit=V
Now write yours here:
value=4.4 unit=V
